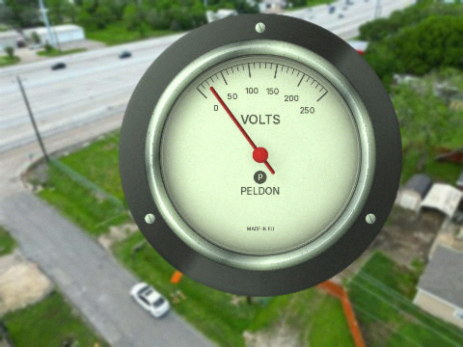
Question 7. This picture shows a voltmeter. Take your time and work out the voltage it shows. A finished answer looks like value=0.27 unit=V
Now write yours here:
value=20 unit=V
